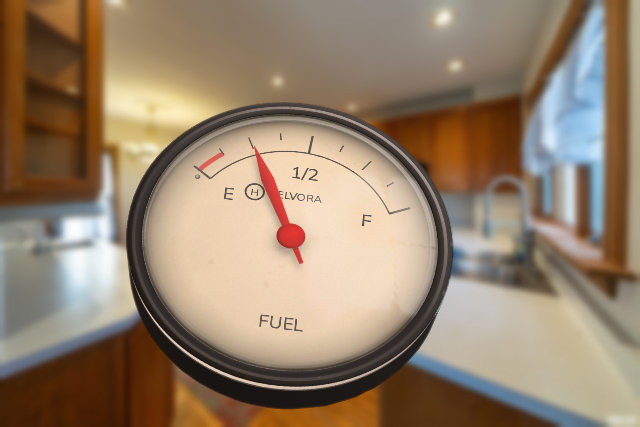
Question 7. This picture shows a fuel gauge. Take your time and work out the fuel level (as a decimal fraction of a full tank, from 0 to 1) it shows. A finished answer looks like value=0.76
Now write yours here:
value=0.25
